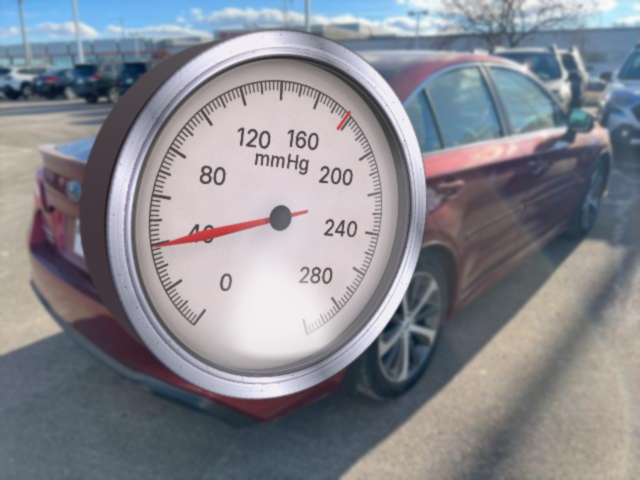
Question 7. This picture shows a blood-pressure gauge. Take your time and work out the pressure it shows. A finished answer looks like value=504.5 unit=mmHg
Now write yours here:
value=40 unit=mmHg
